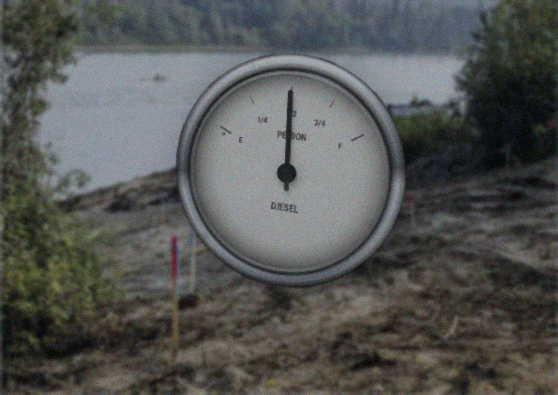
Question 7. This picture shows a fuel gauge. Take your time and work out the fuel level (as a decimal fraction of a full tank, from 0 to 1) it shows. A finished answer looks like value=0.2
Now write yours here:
value=0.5
